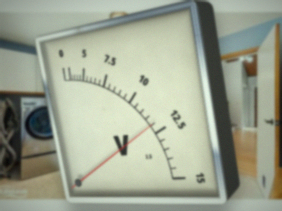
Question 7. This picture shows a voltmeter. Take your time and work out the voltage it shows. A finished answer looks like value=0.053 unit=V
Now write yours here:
value=12 unit=V
